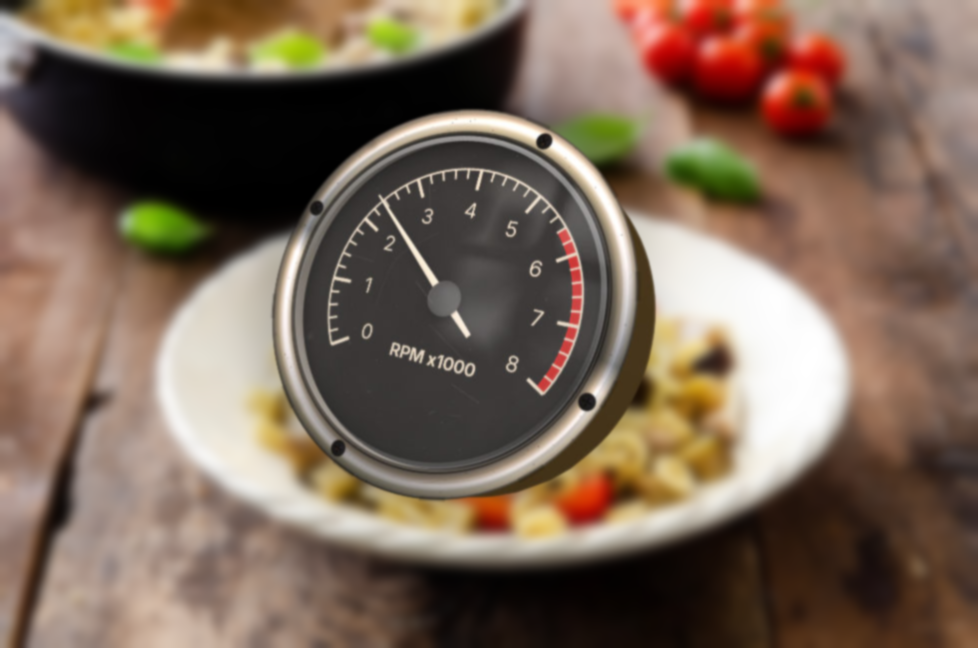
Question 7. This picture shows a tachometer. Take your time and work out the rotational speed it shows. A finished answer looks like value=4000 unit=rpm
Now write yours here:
value=2400 unit=rpm
